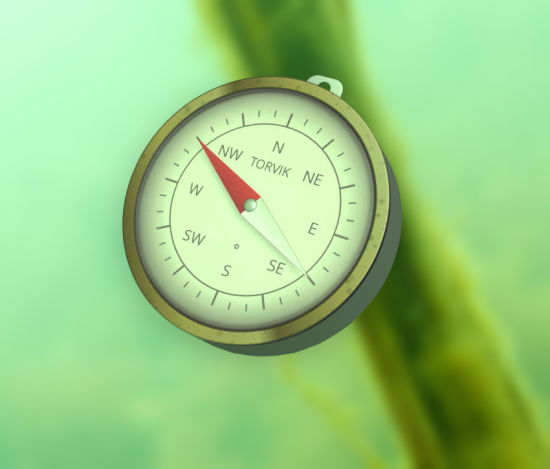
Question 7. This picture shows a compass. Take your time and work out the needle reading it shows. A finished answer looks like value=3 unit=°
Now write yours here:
value=300 unit=°
